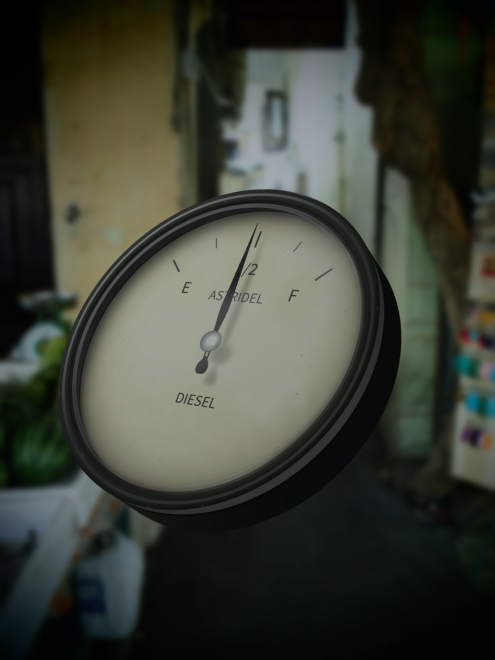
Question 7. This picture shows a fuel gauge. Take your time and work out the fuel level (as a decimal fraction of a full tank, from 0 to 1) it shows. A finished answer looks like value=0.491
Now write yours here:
value=0.5
